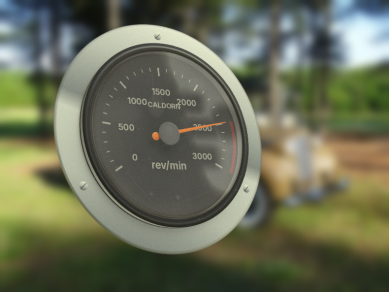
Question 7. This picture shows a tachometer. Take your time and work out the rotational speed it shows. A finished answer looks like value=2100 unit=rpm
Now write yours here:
value=2500 unit=rpm
